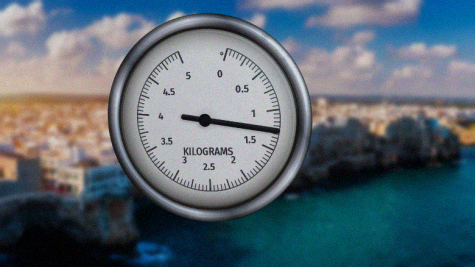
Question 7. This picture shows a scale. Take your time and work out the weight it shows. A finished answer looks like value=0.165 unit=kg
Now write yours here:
value=1.25 unit=kg
